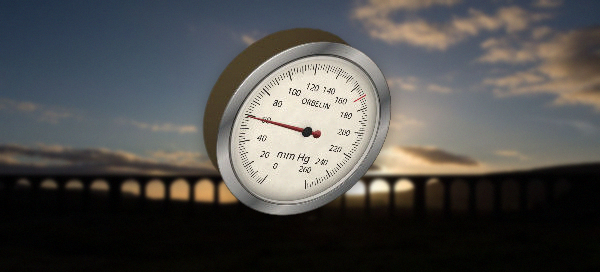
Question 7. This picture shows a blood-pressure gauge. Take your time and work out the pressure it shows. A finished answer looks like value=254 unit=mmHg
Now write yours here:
value=60 unit=mmHg
